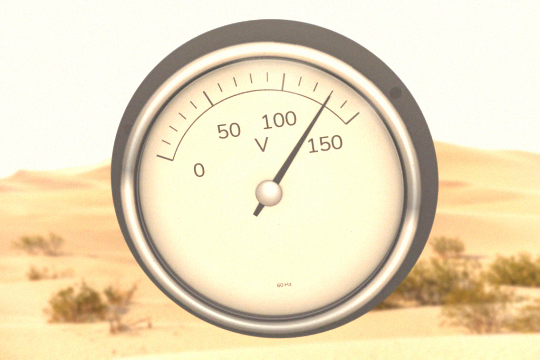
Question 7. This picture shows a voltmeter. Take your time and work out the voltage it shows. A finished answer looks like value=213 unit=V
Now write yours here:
value=130 unit=V
